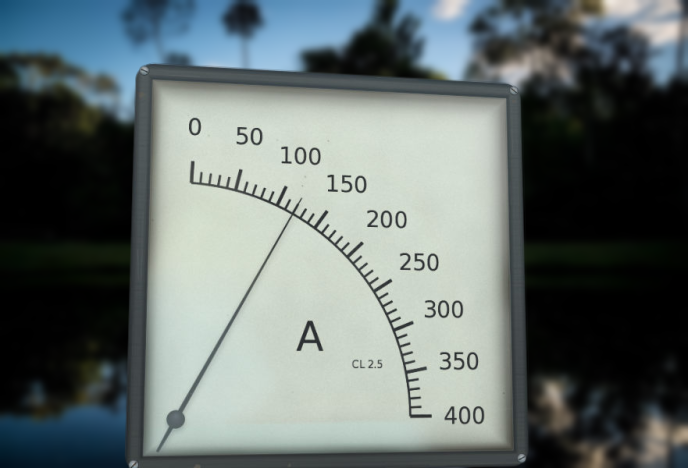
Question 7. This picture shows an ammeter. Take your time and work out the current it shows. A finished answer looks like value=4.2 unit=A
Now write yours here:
value=120 unit=A
